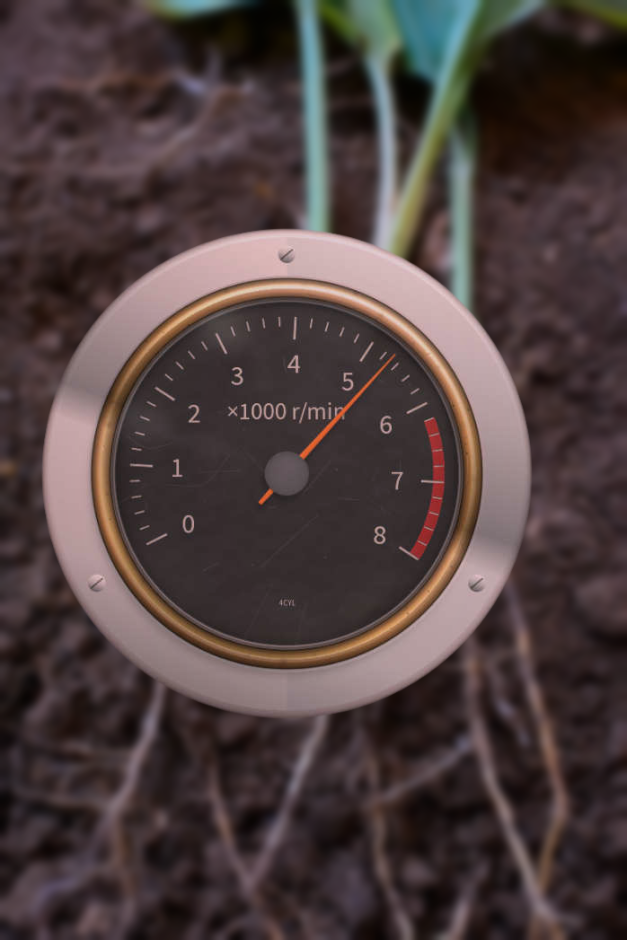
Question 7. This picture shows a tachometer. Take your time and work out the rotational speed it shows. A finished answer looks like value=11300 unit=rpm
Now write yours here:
value=5300 unit=rpm
